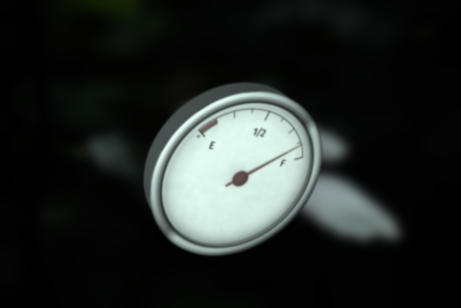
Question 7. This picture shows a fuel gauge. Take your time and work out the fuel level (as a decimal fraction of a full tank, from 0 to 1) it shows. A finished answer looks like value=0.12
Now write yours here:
value=0.875
